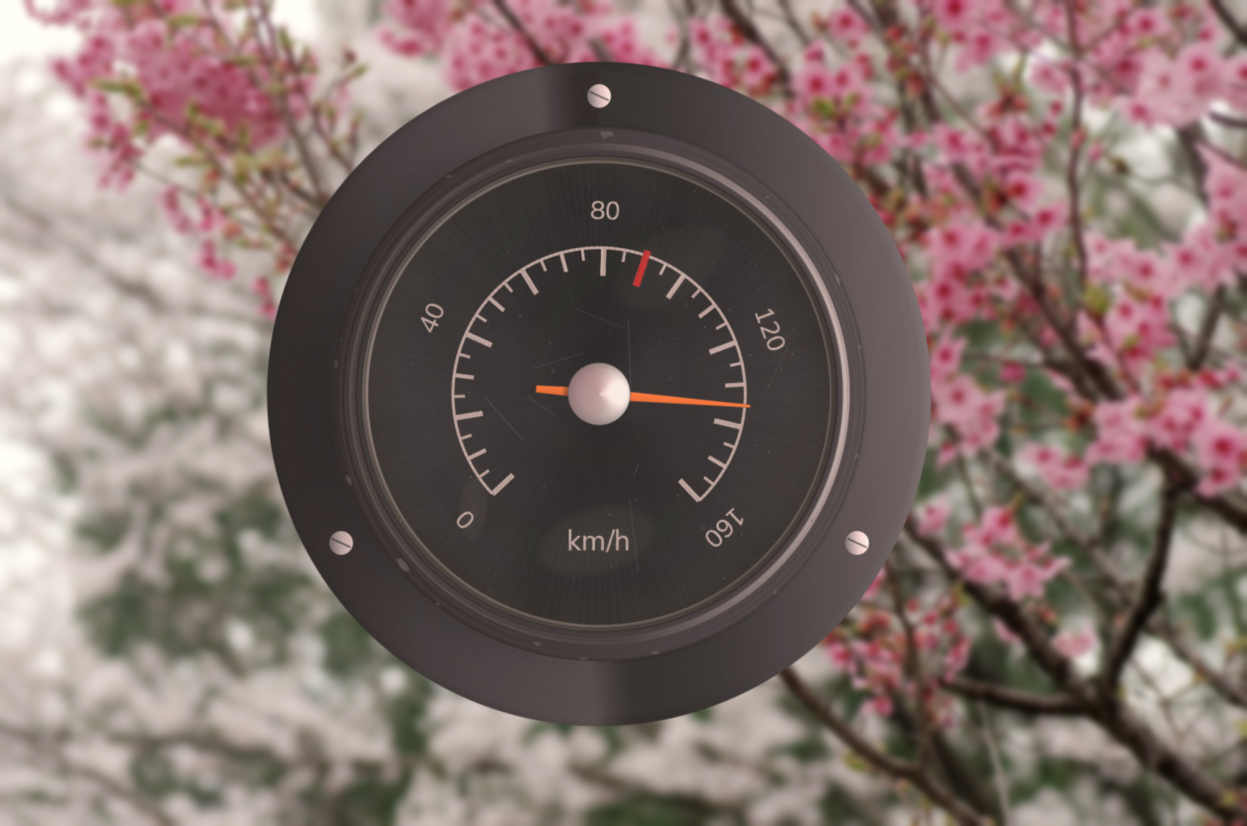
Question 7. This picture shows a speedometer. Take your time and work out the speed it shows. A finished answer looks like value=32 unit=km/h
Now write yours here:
value=135 unit=km/h
